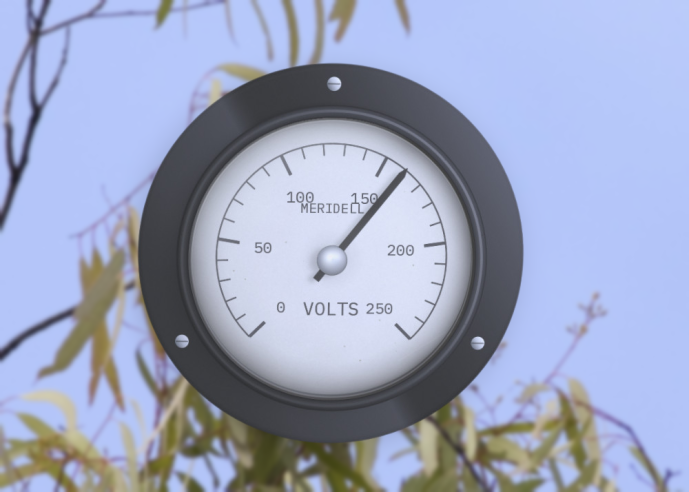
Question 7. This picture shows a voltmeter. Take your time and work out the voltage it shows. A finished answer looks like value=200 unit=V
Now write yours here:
value=160 unit=V
